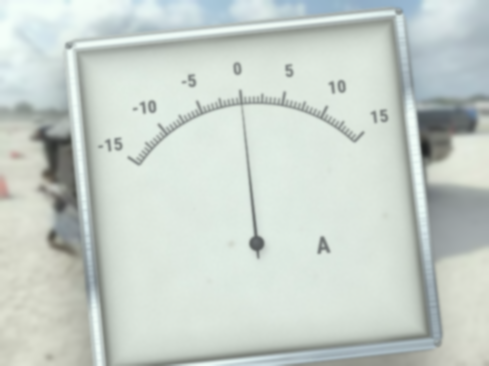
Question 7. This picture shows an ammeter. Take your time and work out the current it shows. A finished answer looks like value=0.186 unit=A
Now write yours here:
value=0 unit=A
